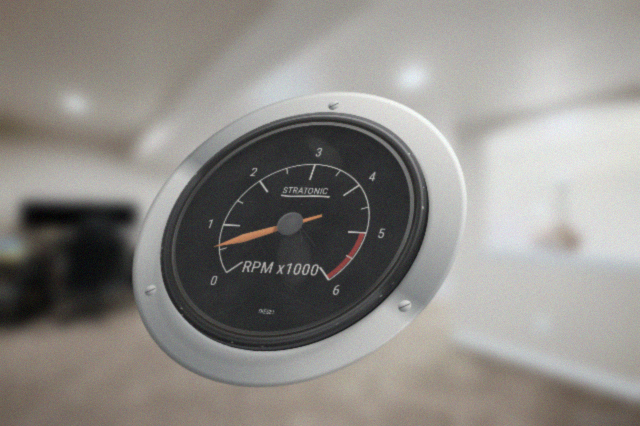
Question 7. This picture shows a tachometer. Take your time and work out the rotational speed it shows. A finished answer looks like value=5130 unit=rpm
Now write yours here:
value=500 unit=rpm
